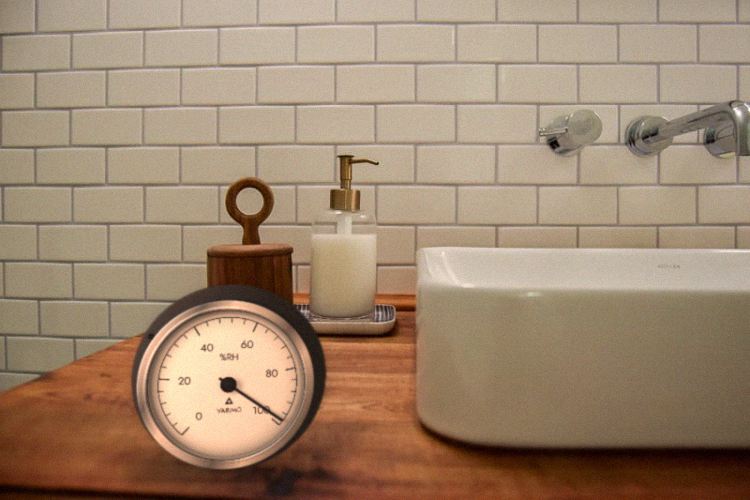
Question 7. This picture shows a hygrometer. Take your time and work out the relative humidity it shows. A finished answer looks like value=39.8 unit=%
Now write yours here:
value=98 unit=%
